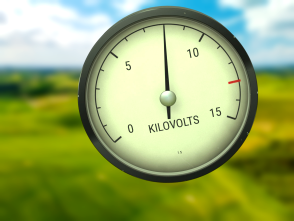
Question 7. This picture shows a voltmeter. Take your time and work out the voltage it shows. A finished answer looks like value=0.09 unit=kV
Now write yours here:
value=8 unit=kV
